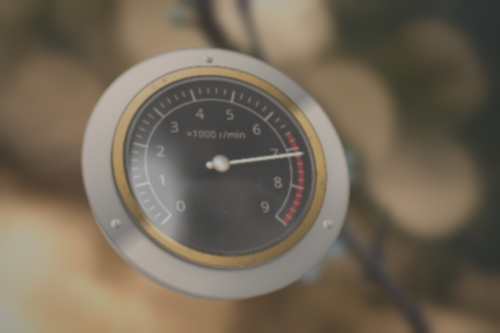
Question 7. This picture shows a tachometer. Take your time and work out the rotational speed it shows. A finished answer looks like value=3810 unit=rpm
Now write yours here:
value=7200 unit=rpm
